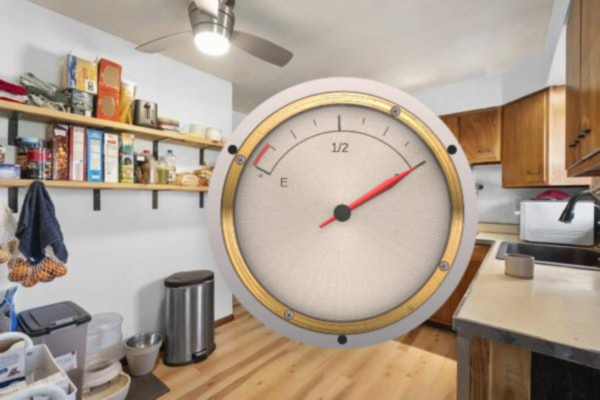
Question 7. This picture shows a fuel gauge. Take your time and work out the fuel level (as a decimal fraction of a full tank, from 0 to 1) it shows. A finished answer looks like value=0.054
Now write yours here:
value=1
